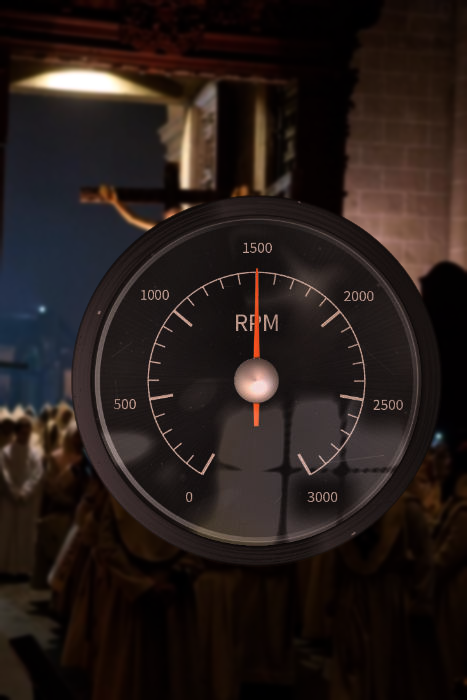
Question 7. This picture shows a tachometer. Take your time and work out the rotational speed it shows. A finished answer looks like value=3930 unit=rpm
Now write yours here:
value=1500 unit=rpm
